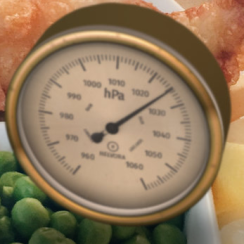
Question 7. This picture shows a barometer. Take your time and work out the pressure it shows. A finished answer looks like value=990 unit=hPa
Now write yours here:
value=1025 unit=hPa
